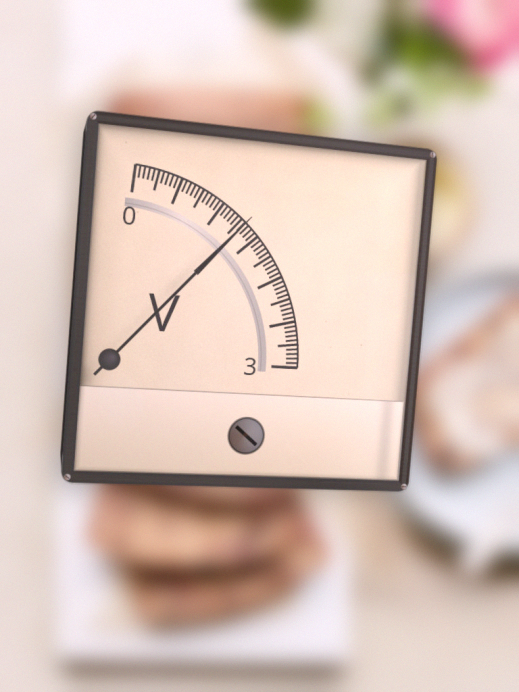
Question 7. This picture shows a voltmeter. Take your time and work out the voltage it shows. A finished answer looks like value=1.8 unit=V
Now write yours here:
value=1.3 unit=V
